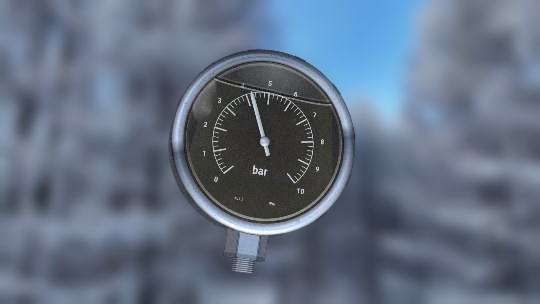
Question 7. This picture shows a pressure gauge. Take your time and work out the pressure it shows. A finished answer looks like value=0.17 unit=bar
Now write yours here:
value=4.2 unit=bar
